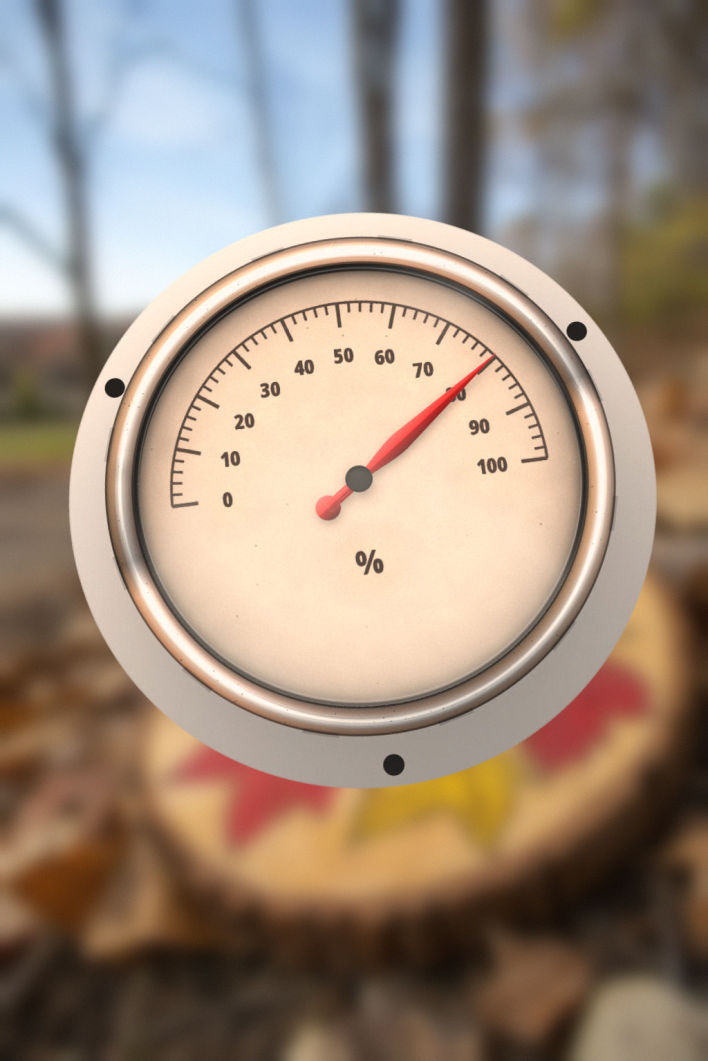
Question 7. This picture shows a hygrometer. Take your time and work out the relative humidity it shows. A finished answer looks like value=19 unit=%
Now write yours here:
value=80 unit=%
